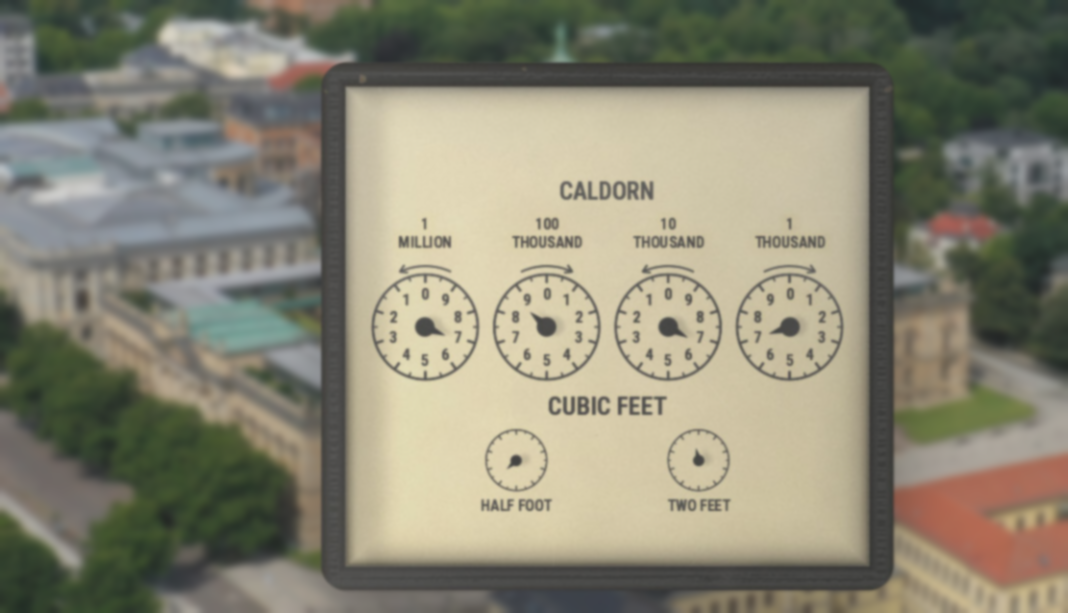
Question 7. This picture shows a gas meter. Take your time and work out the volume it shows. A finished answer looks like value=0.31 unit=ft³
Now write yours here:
value=686700 unit=ft³
